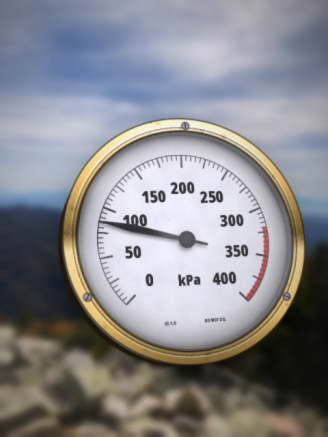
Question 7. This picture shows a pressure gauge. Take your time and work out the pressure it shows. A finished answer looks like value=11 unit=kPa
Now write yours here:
value=85 unit=kPa
